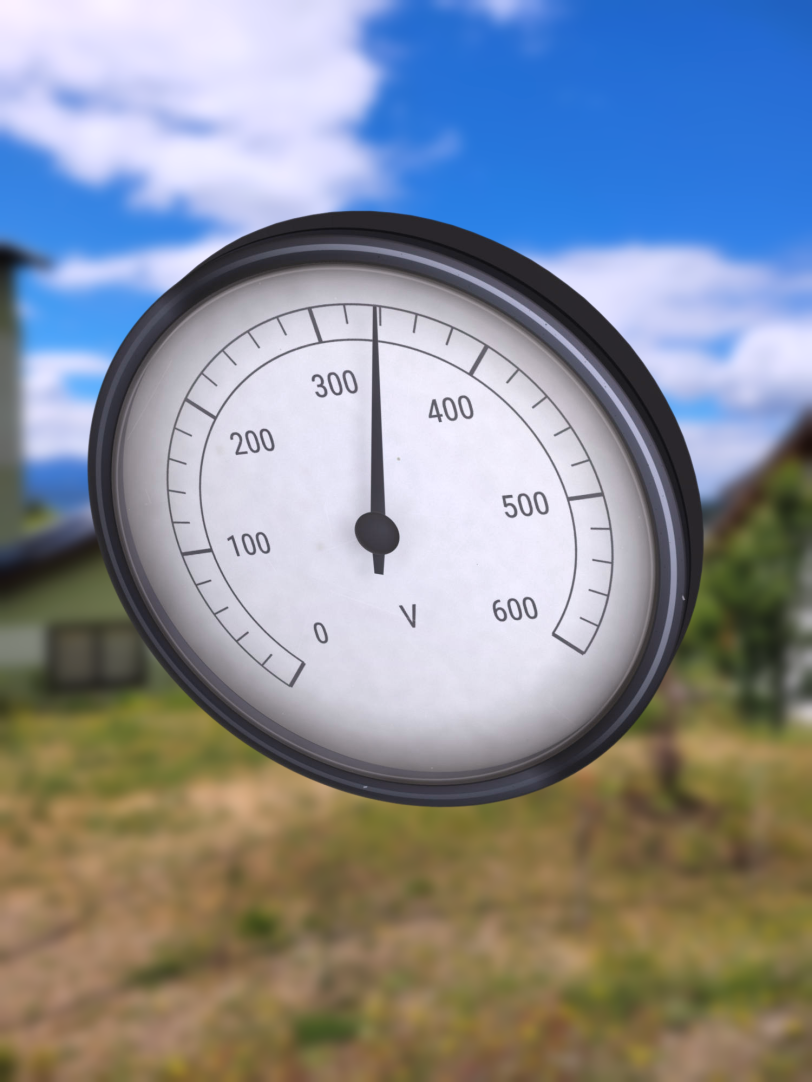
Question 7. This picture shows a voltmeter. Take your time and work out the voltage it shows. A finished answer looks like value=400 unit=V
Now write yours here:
value=340 unit=V
